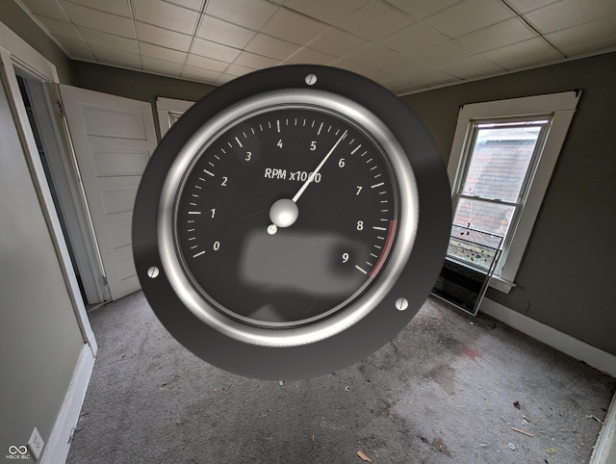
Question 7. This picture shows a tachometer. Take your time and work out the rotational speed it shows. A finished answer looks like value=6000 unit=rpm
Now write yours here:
value=5600 unit=rpm
